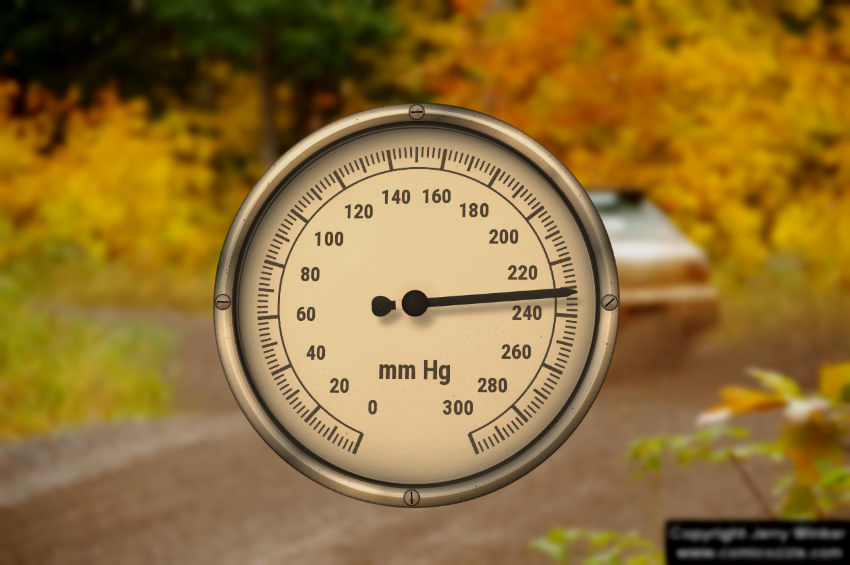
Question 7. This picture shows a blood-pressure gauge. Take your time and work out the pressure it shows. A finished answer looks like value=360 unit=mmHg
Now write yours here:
value=232 unit=mmHg
